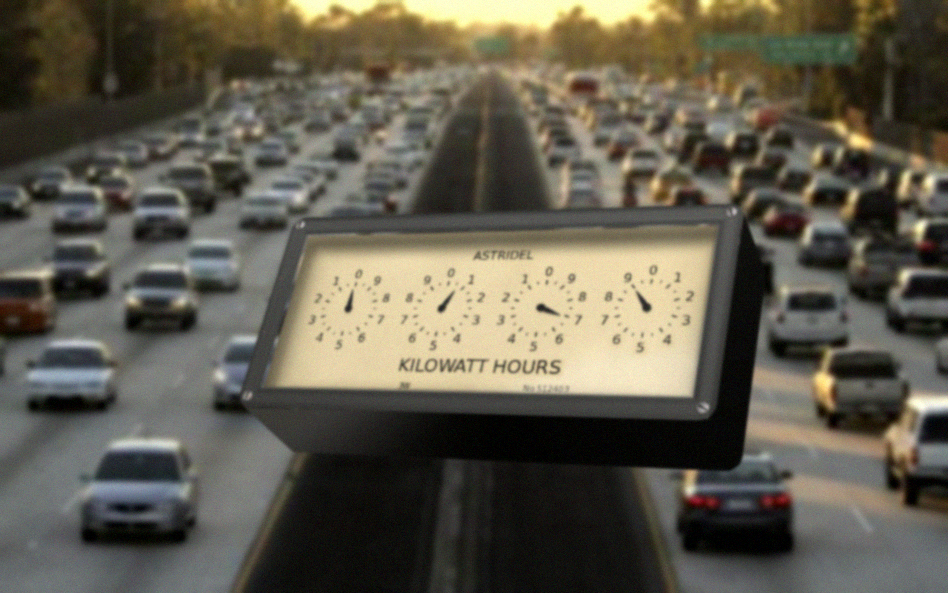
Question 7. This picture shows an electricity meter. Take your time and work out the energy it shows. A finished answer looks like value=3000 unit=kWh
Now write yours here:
value=69 unit=kWh
